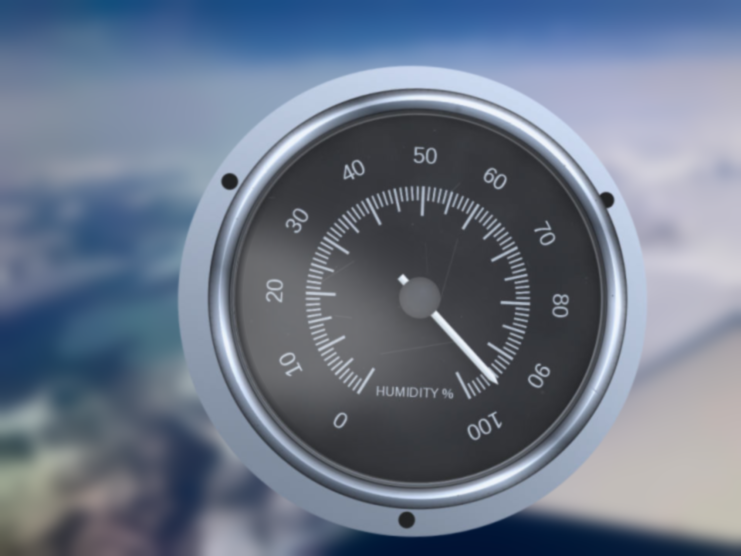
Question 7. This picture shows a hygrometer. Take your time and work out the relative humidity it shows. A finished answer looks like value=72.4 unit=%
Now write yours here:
value=95 unit=%
